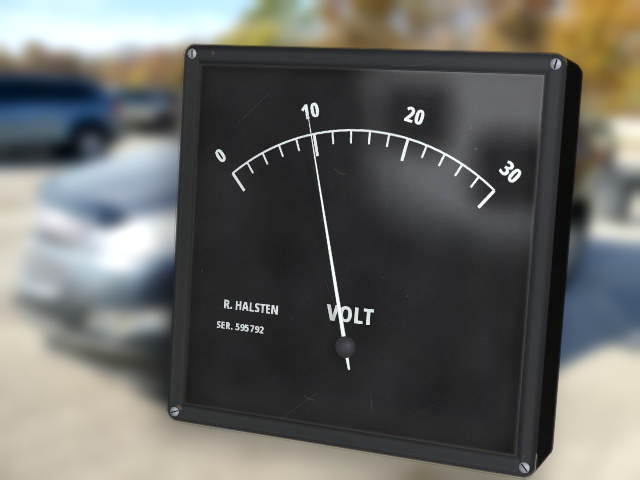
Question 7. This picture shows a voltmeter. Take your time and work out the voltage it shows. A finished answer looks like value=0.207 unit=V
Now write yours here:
value=10 unit=V
